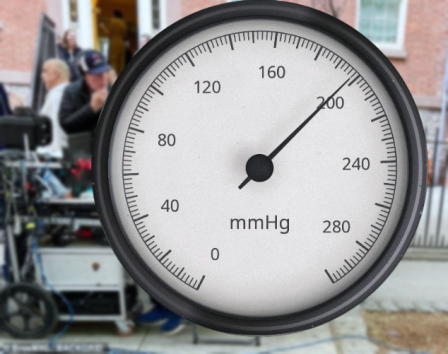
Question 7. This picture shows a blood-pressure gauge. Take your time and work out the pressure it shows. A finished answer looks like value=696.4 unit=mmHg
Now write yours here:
value=198 unit=mmHg
